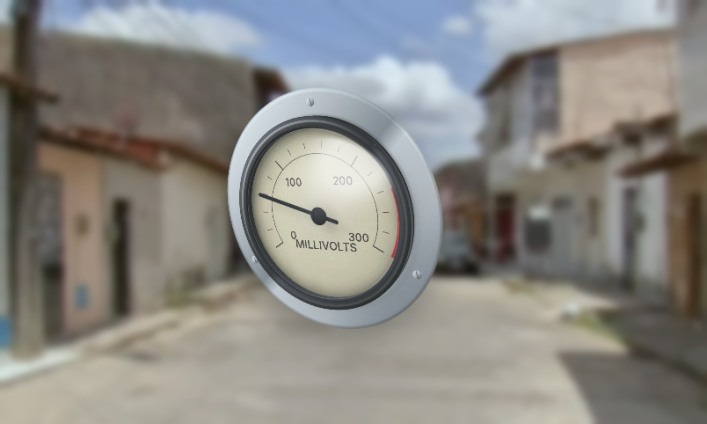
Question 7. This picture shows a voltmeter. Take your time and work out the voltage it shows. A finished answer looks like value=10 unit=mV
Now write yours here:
value=60 unit=mV
